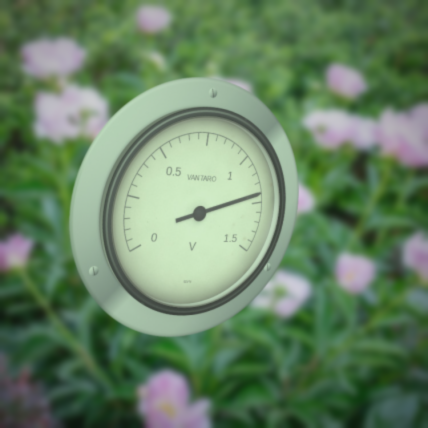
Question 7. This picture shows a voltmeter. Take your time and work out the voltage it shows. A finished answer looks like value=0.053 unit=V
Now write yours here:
value=1.2 unit=V
